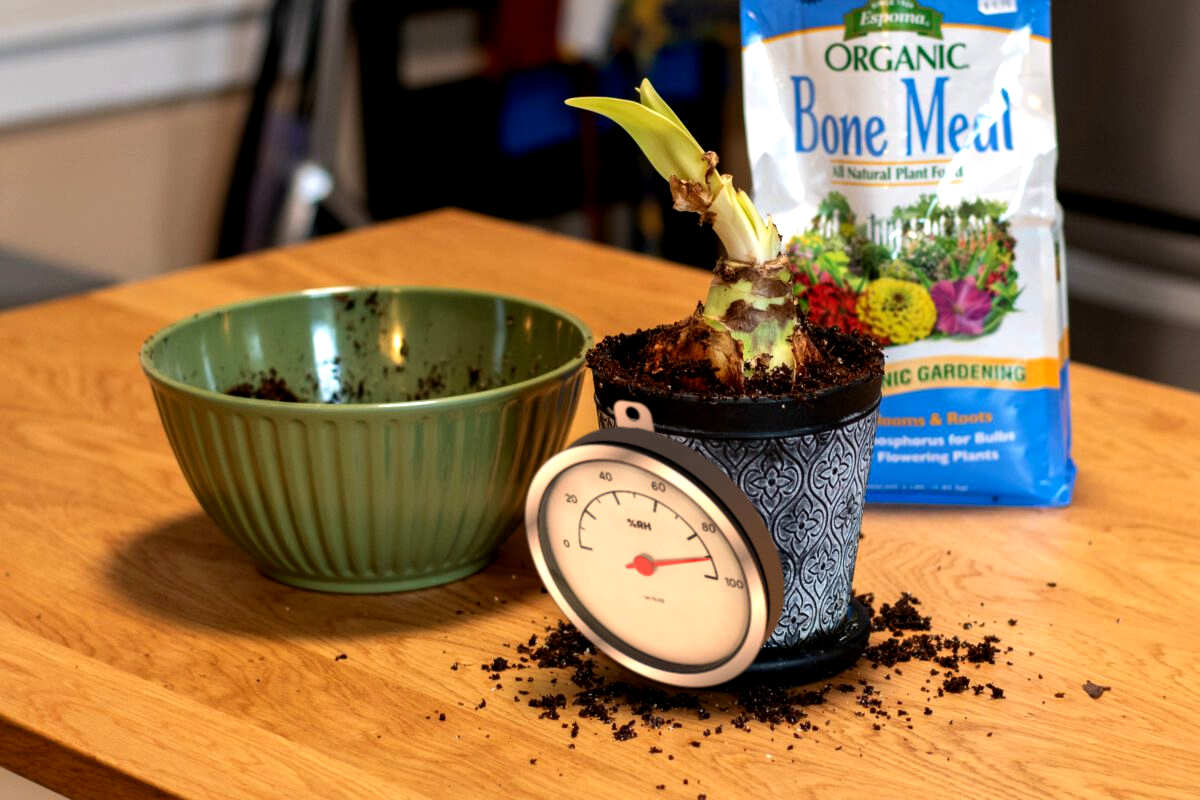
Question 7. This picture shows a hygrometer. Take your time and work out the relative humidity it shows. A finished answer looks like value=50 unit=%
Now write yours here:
value=90 unit=%
